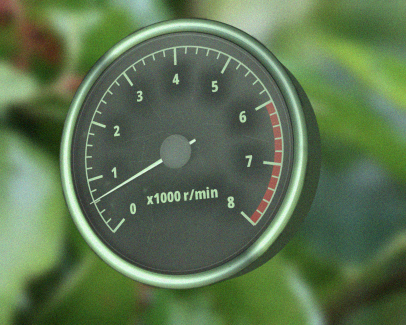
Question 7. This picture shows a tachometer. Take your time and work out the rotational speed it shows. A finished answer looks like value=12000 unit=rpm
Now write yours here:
value=600 unit=rpm
